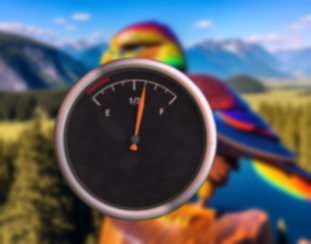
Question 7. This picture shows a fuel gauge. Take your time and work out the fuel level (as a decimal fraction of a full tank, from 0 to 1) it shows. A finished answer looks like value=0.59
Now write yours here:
value=0.625
